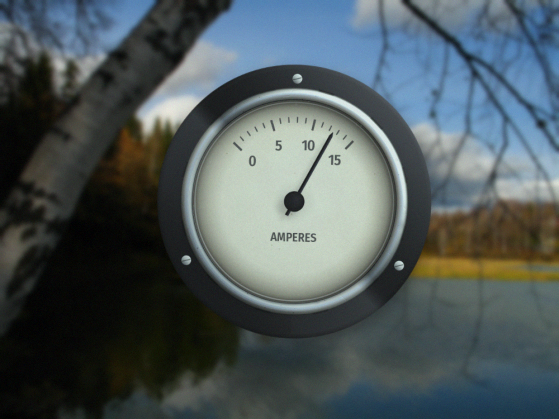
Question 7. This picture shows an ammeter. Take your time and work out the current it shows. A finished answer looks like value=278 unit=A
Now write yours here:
value=12.5 unit=A
